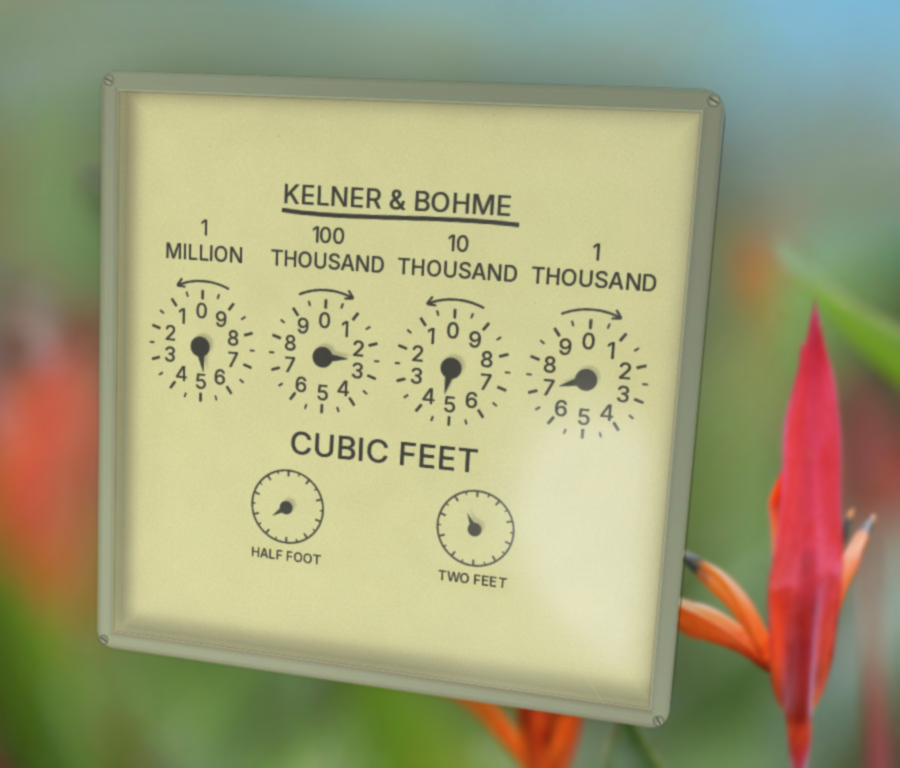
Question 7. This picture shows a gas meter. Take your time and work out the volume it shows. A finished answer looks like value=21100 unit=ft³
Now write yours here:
value=524700 unit=ft³
